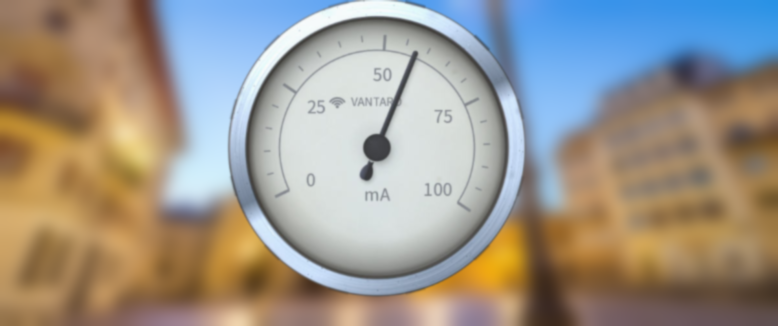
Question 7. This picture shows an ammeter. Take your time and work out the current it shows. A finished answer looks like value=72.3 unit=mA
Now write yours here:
value=57.5 unit=mA
